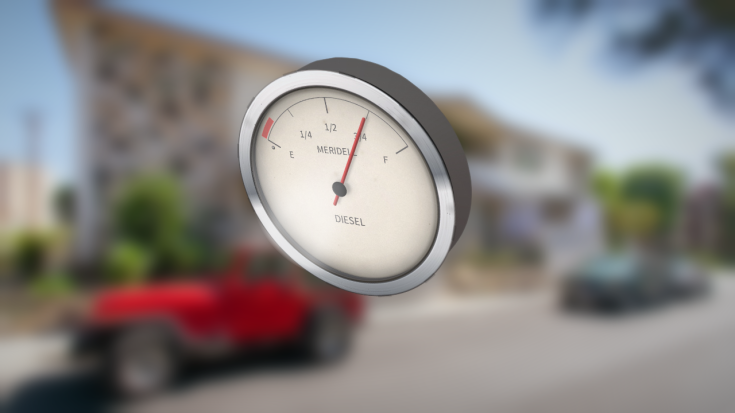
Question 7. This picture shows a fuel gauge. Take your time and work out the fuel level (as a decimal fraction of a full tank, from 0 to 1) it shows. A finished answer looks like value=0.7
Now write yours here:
value=0.75
